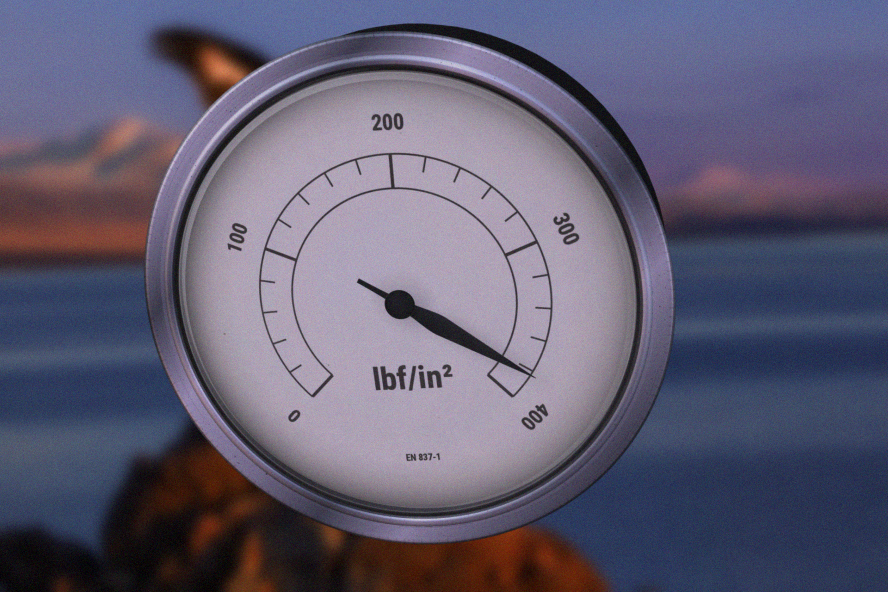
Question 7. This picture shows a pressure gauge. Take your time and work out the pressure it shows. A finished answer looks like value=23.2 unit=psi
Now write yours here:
value=380 unit=psi
